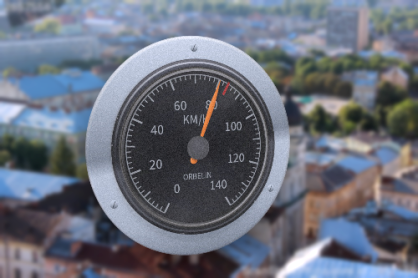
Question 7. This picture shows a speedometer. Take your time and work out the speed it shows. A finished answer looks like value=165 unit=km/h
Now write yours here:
value=80 unit=km/h
